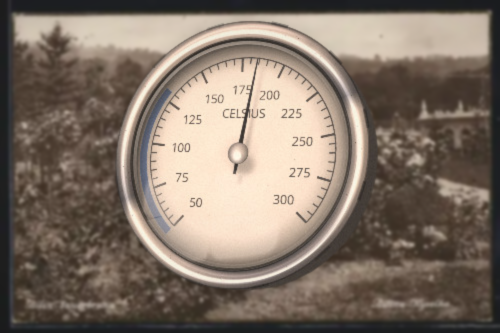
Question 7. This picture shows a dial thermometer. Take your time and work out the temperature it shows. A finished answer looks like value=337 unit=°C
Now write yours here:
value=185 unit=°C
